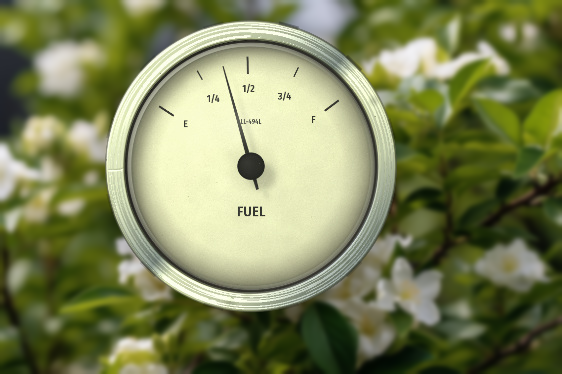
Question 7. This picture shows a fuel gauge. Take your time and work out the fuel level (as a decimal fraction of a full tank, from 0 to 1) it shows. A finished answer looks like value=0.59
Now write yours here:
value=0.375
